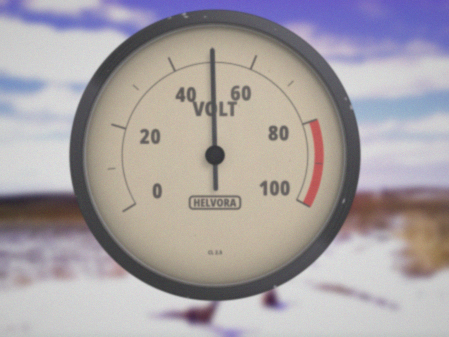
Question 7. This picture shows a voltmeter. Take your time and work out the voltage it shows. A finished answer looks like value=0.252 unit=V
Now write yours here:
value=50 unit=V
